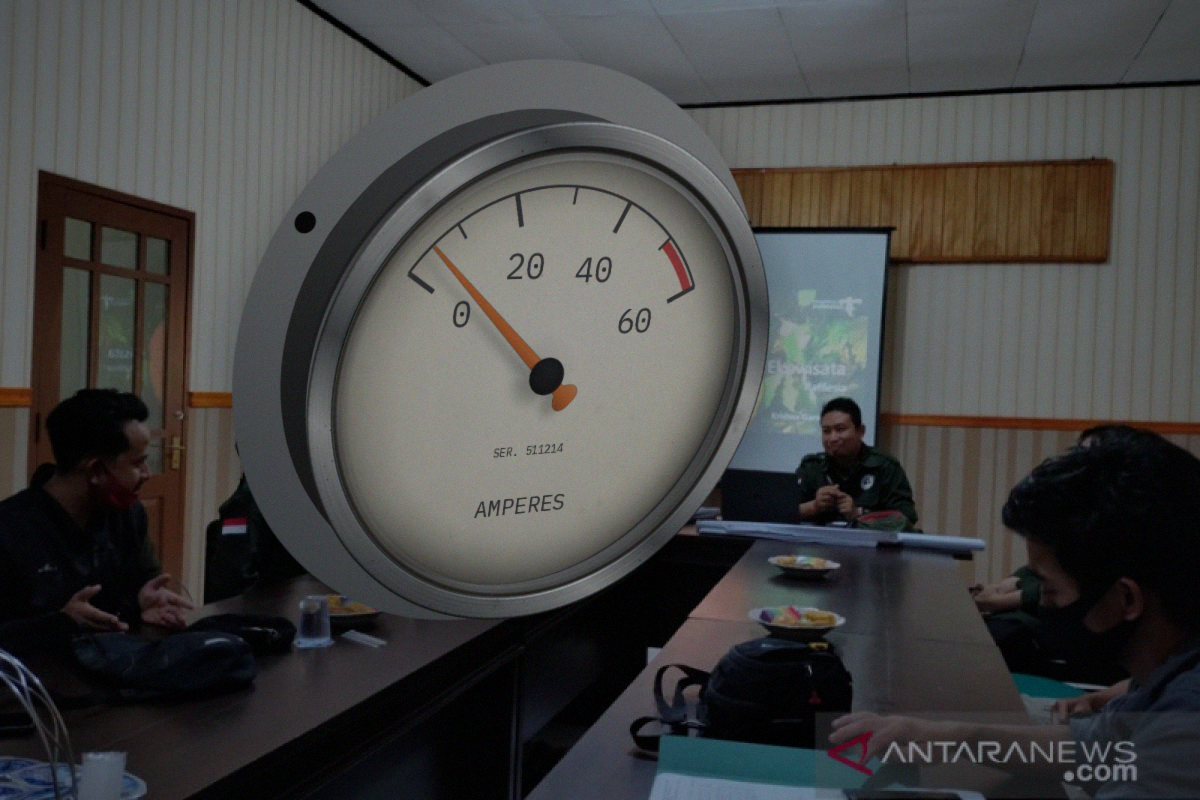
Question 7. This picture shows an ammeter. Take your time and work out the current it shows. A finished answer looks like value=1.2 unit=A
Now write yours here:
value=5 unit=A
